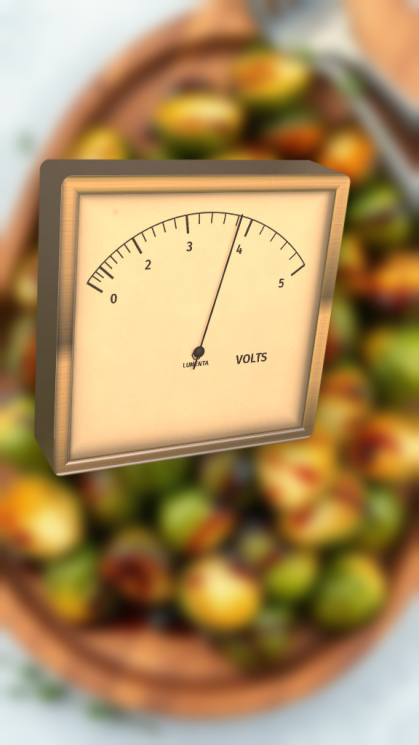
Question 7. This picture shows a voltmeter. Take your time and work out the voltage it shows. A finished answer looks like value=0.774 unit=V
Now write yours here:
value=3.8 unit=V
